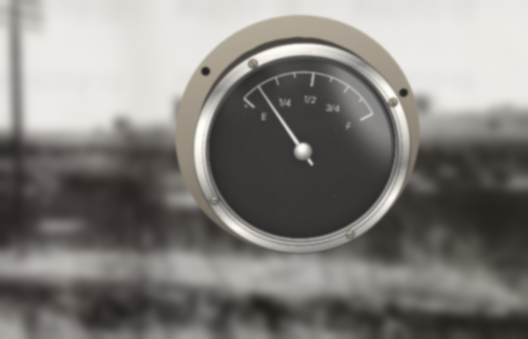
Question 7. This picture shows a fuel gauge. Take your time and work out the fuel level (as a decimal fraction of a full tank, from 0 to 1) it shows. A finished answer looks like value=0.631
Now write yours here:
value=0.125
